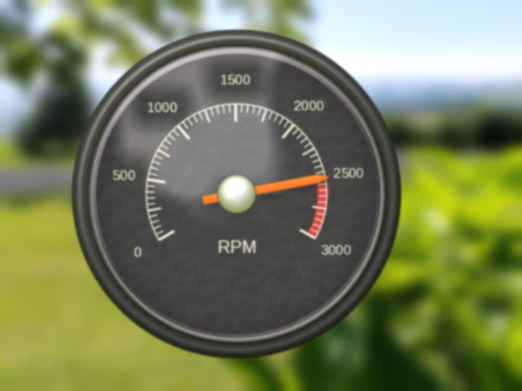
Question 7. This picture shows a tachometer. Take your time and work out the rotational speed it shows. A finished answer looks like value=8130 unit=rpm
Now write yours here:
value=2500 unit=rpm
